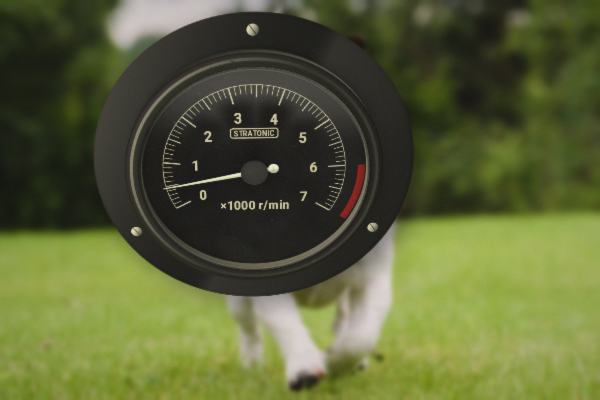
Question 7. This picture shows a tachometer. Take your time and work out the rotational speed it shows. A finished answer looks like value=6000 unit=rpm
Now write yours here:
value=500 unit=rpm
